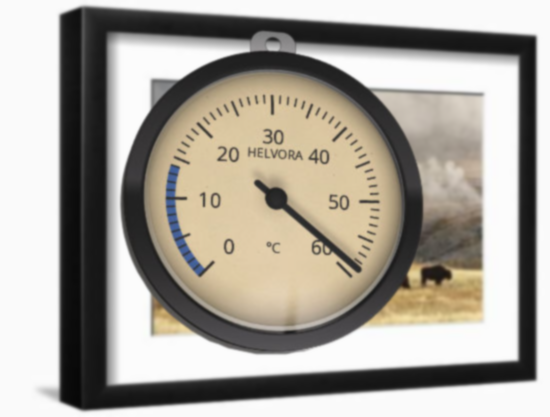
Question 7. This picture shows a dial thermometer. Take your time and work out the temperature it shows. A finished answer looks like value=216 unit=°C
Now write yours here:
value=59 unit=°C
